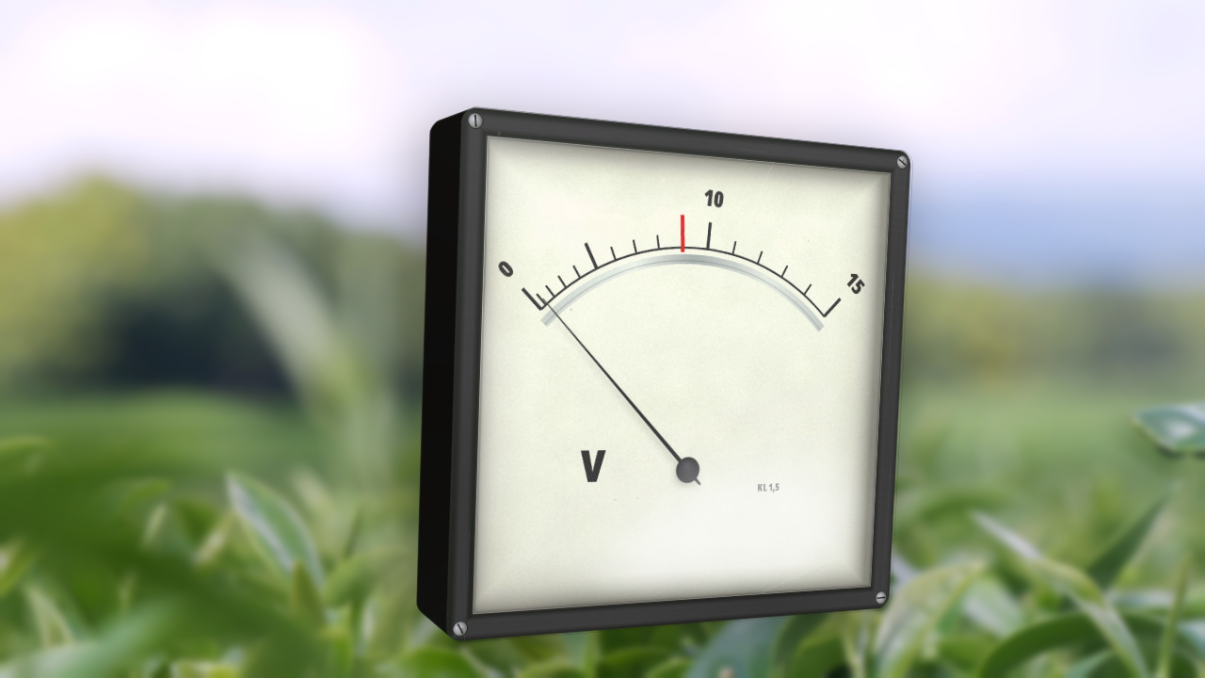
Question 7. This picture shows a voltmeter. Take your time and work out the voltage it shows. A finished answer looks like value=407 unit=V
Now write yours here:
value=1 unit=V
